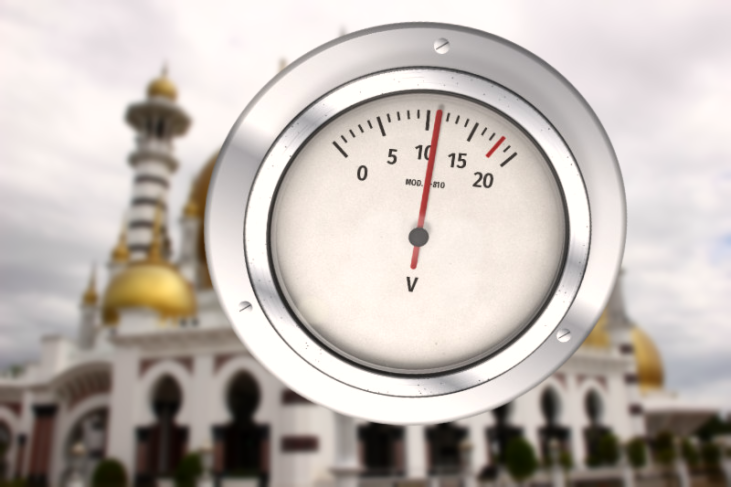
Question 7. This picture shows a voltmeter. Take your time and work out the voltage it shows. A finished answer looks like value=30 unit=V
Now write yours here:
value=11 unit=V
